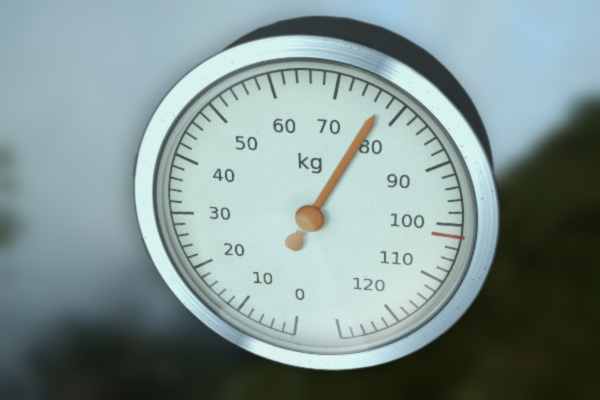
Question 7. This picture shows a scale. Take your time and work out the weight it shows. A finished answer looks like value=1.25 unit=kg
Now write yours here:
value=77 unit=kg
